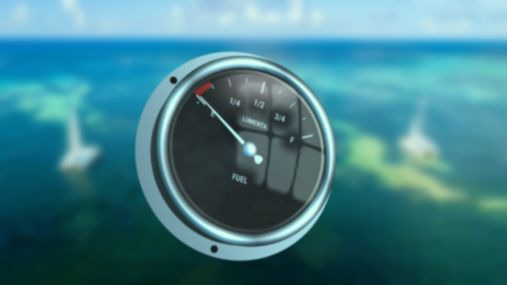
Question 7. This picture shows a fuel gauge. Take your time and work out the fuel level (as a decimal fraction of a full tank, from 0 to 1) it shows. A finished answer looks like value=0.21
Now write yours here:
value=0
